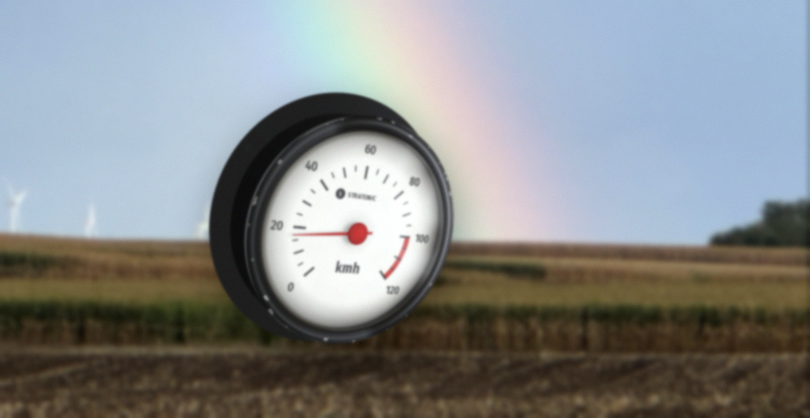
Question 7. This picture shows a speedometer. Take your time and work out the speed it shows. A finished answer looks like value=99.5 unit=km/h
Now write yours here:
value=17.5 unit=km/h
